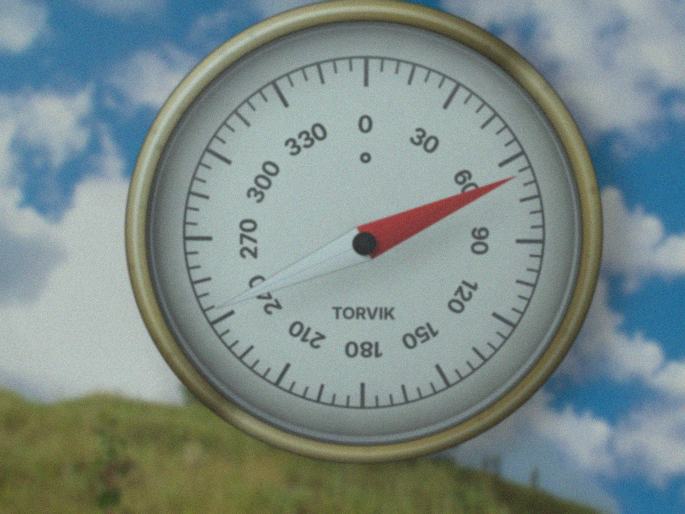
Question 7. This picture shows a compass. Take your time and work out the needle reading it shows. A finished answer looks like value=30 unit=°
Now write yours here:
value=65 unit=°
